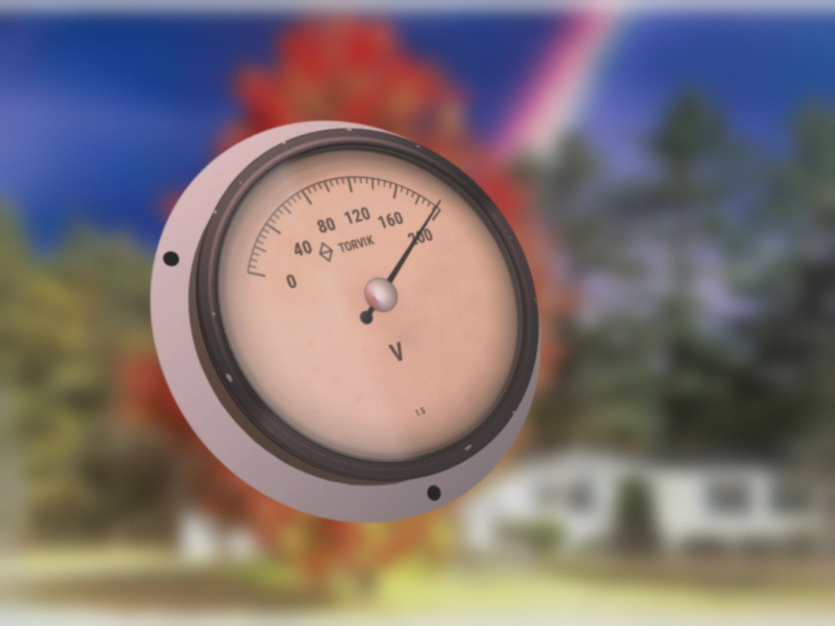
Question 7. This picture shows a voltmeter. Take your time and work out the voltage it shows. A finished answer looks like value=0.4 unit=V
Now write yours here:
value=195 unit=V
